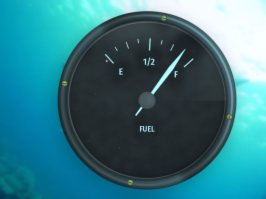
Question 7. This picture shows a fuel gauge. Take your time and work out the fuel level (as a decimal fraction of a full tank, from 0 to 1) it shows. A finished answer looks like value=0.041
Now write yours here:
value=0.875
